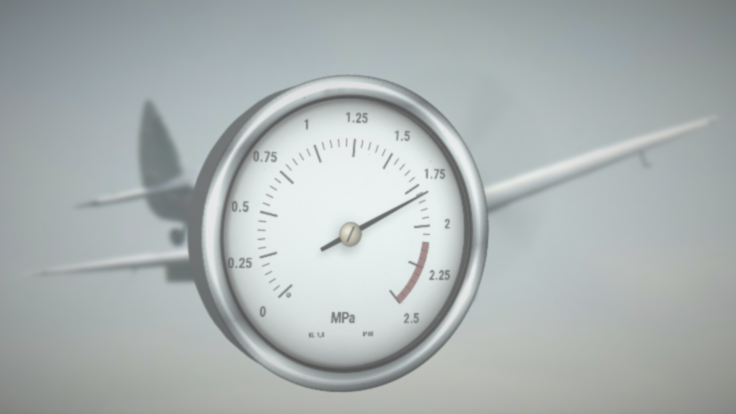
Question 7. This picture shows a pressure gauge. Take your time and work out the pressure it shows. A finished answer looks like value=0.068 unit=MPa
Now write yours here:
value=1.8 unit=MPa
